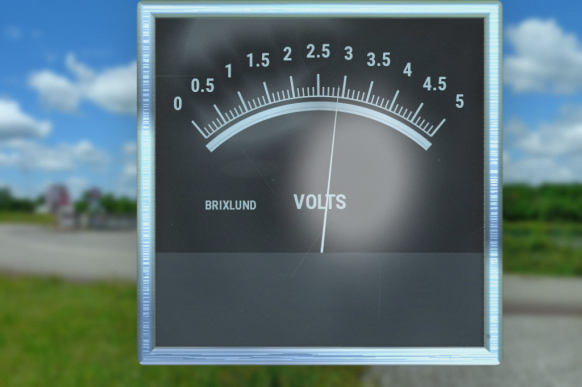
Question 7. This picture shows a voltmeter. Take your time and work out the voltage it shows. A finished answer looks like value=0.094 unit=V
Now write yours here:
value=2.9 unit=V
